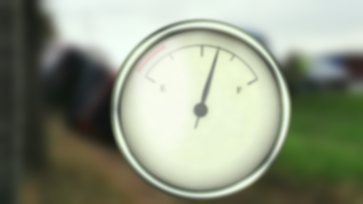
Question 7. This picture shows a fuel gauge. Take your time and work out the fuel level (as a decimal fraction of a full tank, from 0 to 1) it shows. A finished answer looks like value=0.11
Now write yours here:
value=0.625
